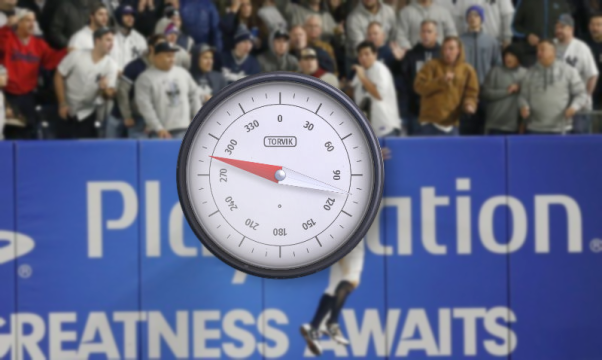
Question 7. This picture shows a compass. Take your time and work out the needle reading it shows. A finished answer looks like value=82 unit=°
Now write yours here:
value=285 unit=°
